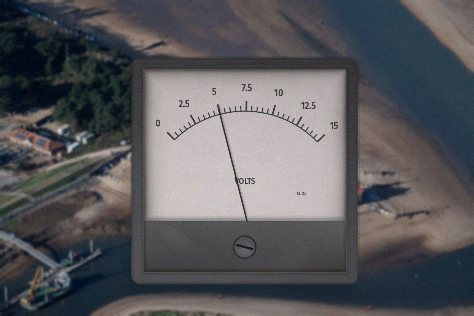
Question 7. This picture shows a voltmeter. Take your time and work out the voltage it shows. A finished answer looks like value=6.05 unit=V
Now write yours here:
value=5 unit=V
